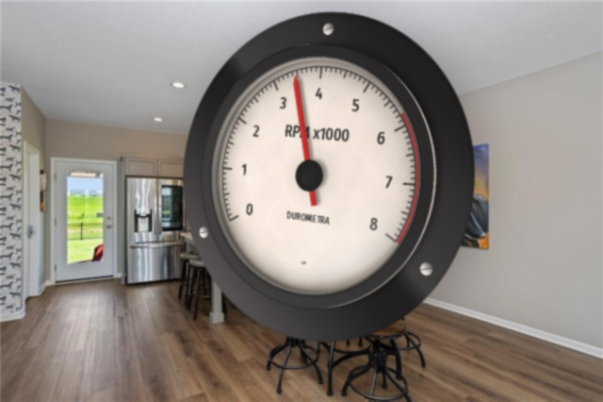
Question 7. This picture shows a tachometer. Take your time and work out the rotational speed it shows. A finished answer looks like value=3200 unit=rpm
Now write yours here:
value=3500 unit=rpm
